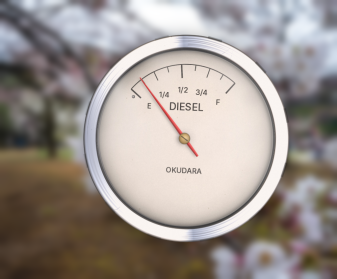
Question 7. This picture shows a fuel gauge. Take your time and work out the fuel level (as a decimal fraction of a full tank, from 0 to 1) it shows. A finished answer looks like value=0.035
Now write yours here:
value=0.125
